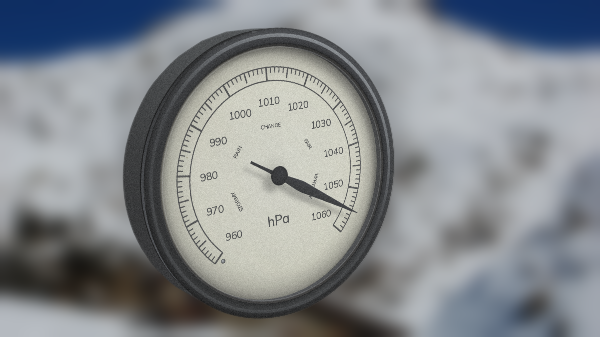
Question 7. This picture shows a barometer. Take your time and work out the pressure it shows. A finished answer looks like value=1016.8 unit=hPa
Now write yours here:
value=1055 unit=hPa
